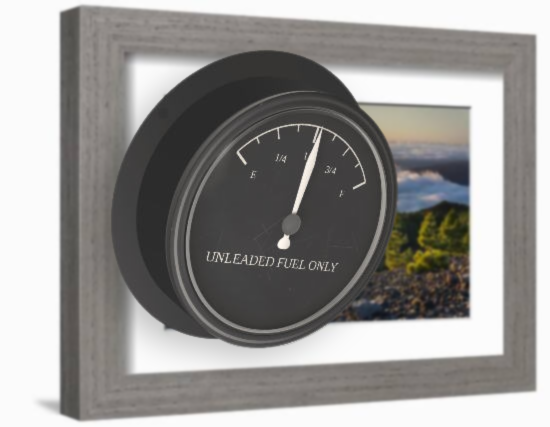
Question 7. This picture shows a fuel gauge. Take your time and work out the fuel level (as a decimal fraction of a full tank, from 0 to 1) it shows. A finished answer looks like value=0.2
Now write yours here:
value=0.5
